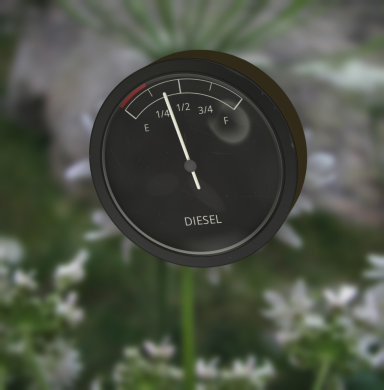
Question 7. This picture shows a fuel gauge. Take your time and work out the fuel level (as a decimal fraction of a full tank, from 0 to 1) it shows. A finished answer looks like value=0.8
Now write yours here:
value=0.375
